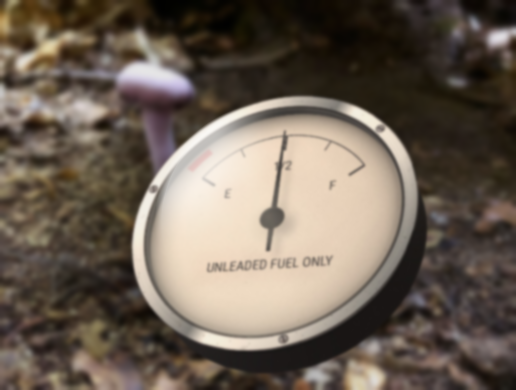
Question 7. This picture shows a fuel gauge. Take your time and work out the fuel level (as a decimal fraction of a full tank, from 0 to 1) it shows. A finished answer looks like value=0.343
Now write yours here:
value=0.5
